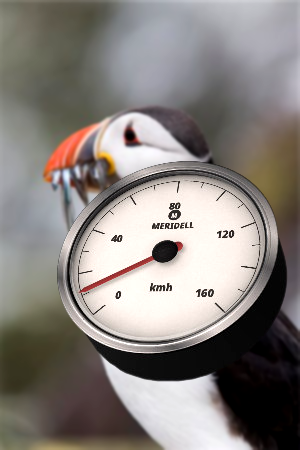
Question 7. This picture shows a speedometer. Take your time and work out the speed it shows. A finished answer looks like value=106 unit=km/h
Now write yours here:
value=10 unit=km/h
